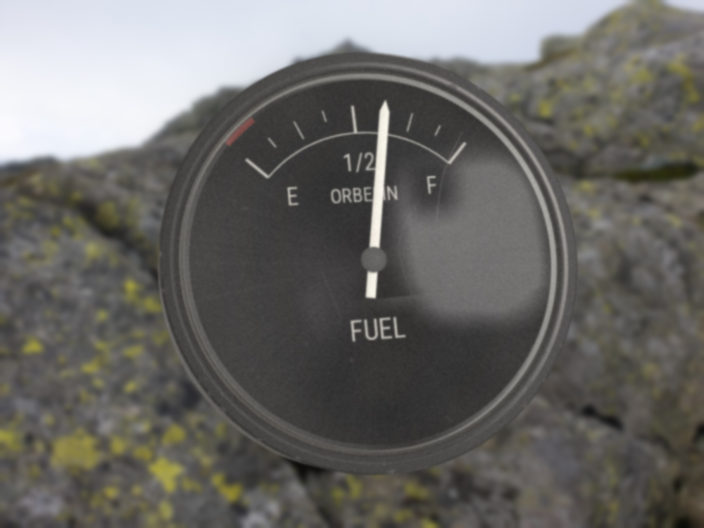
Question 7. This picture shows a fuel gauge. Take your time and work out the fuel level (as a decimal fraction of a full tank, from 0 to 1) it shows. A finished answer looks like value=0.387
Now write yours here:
value=0.625
